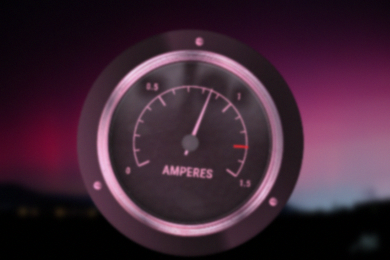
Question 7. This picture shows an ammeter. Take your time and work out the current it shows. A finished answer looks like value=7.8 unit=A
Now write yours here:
value=0.85 unit=A
